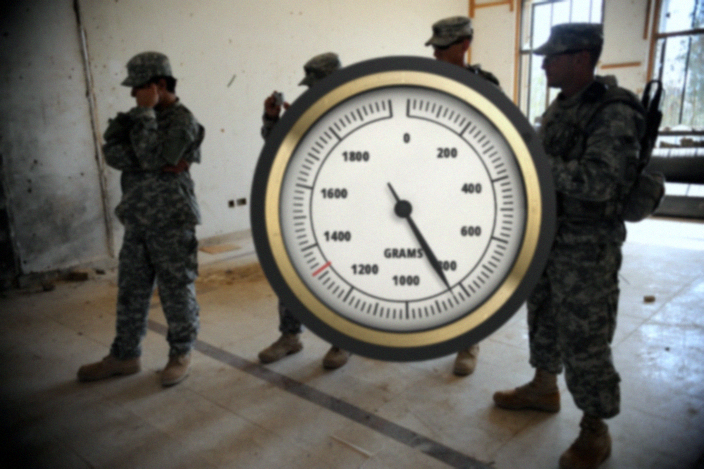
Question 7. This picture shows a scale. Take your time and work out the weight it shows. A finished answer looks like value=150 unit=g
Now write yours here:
value=840 unit=g
